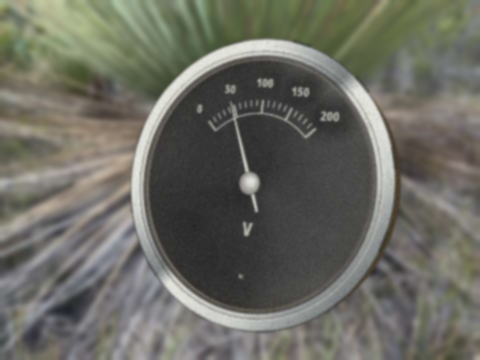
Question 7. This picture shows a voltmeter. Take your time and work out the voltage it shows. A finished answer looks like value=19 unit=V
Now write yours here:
value=50 unit=V
